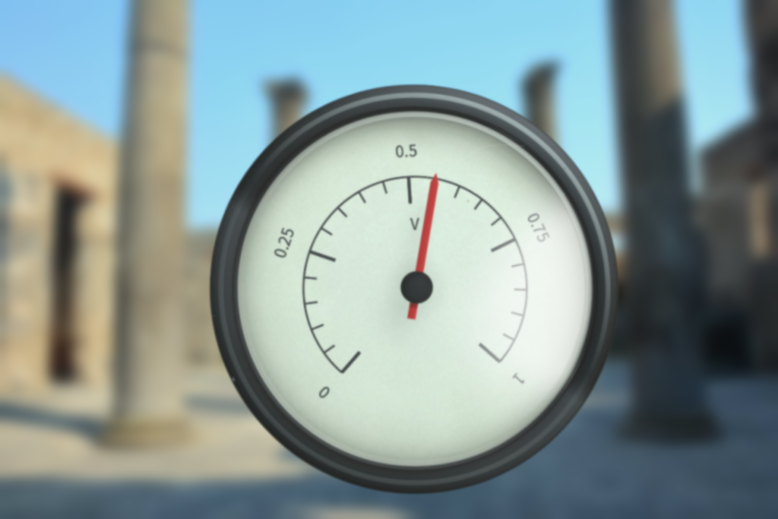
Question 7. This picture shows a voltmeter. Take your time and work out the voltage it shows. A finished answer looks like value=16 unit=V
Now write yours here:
value=0.55 unit=V
